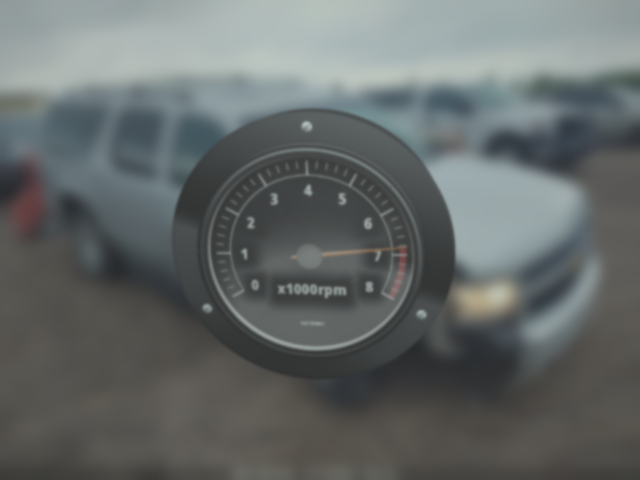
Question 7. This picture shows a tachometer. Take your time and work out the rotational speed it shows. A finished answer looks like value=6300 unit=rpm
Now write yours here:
value=6800 unit=rpm
